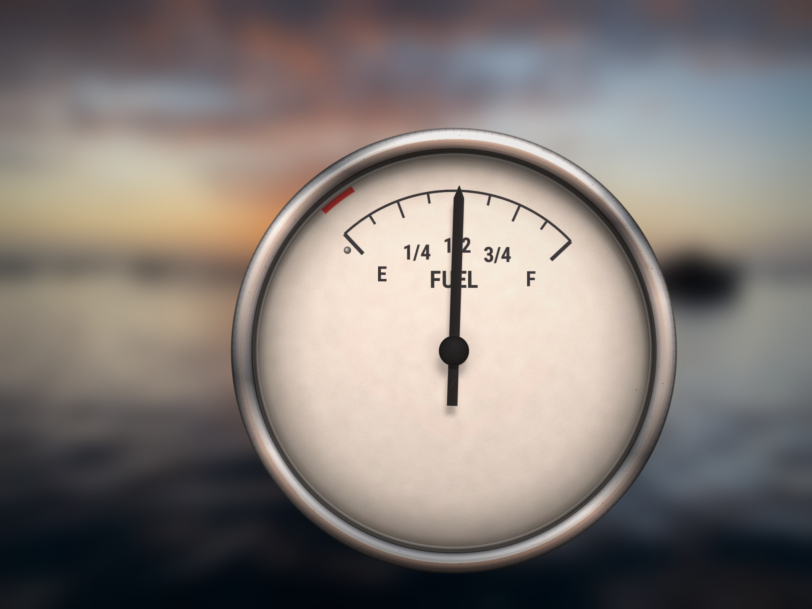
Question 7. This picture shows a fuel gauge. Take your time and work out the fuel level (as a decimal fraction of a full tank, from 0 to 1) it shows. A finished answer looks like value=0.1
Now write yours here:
value=0.5
